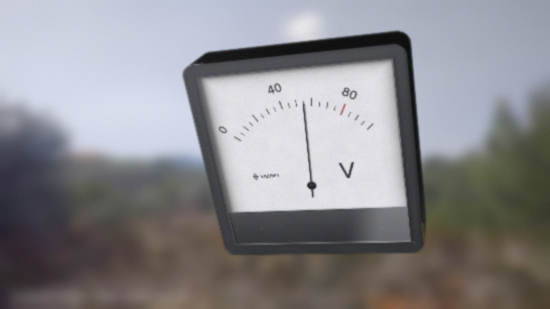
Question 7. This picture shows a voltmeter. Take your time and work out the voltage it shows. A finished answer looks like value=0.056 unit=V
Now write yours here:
value=55 unit=V
